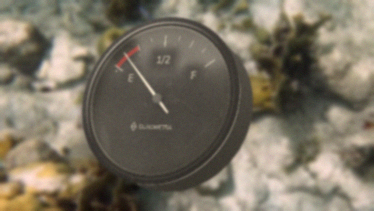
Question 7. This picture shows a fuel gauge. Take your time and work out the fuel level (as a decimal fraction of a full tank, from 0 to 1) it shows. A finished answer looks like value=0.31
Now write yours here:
value=0.125
